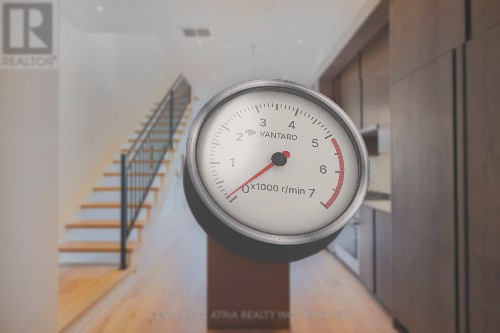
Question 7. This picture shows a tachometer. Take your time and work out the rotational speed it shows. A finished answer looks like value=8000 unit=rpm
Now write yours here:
value=100 unit=rpm
